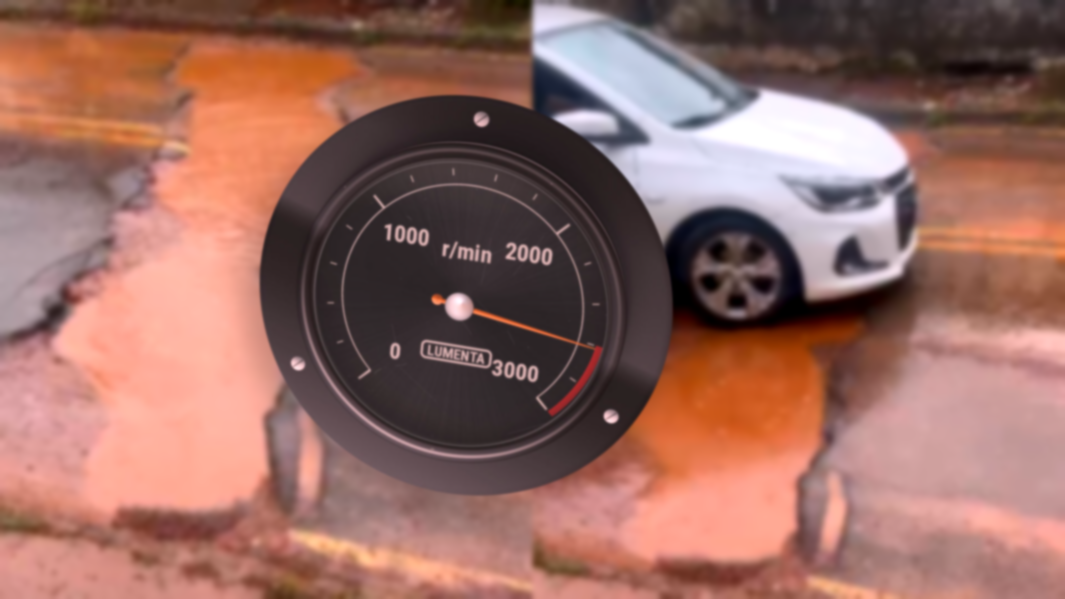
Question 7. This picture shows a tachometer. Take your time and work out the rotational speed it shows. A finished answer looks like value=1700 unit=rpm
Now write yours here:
value=2600 unit=rpm
